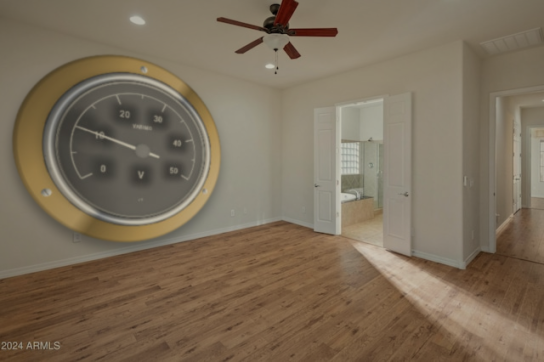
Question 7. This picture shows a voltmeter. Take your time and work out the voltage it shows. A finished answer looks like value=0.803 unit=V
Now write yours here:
value=10 unit=V
